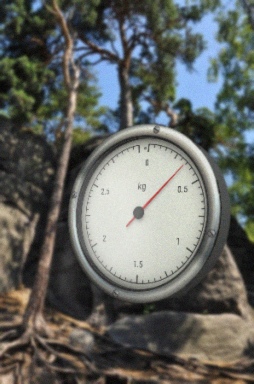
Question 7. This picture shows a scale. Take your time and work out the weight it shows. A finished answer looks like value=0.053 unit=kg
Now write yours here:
value=0.35 unit=kg
